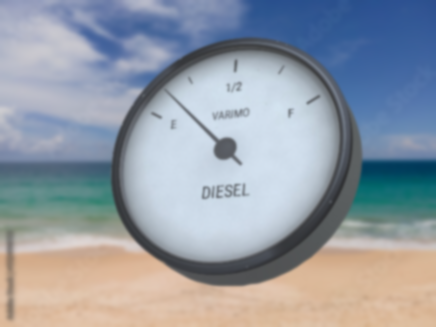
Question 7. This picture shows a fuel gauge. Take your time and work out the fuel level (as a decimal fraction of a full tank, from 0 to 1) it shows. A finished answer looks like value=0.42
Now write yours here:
value=0.125
